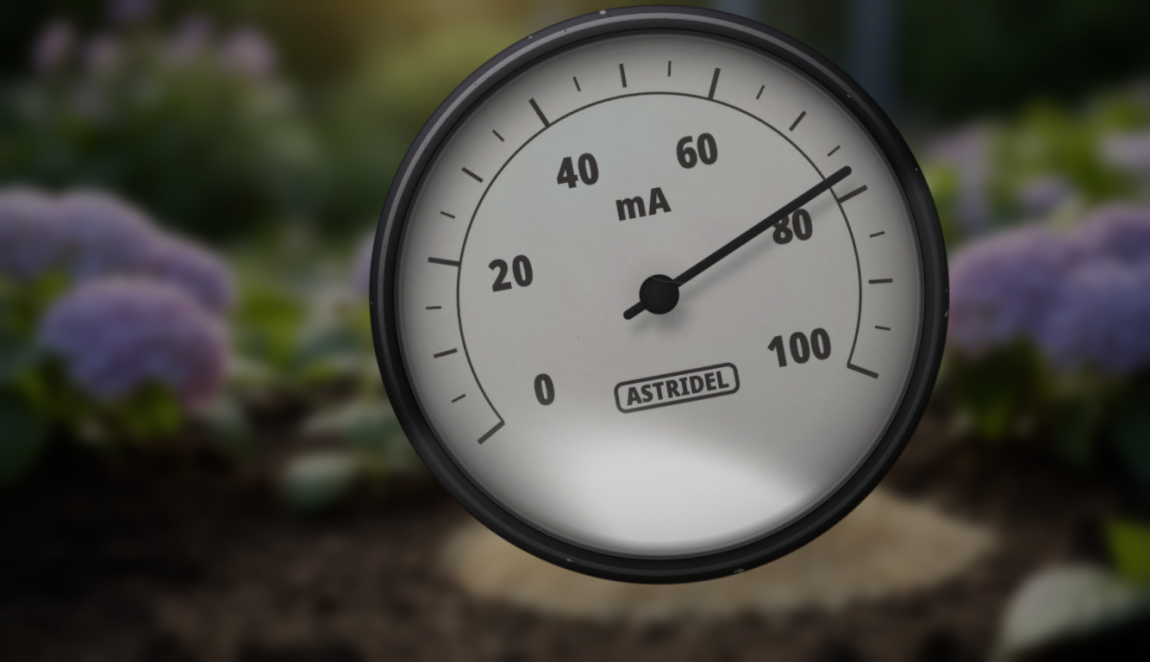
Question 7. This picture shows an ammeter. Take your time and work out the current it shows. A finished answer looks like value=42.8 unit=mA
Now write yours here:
value=77.5 unit=mA
